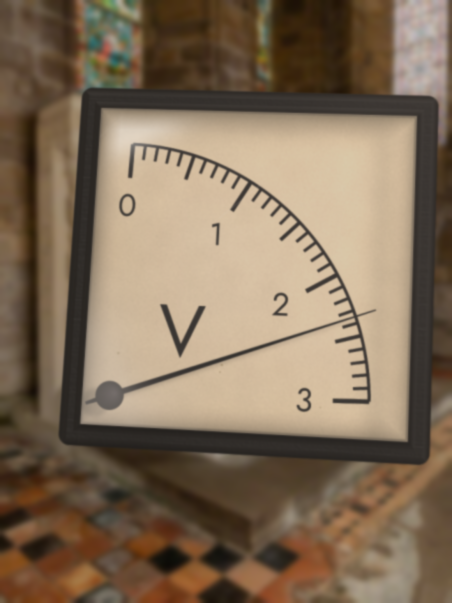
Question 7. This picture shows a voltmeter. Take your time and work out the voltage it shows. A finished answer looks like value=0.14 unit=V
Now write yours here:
value=2.35 unit=V
